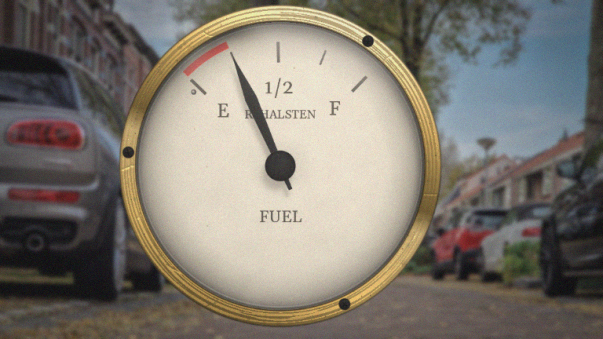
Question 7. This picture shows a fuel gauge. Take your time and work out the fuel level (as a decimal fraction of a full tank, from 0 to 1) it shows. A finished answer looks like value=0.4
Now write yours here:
value=0.25
